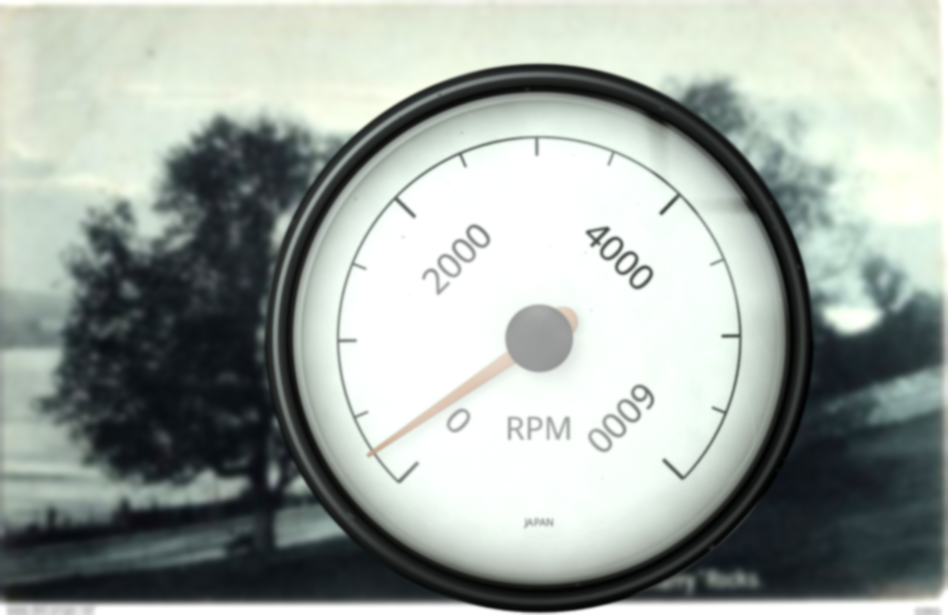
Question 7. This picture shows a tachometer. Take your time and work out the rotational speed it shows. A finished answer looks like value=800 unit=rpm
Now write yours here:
value=250 unit=rpm
